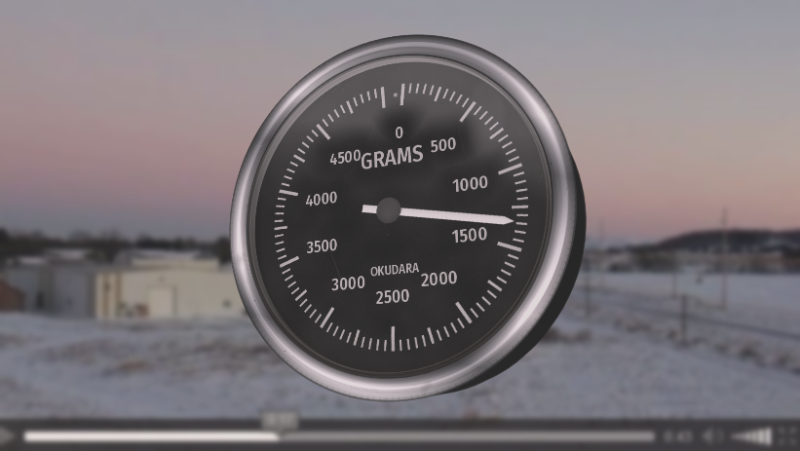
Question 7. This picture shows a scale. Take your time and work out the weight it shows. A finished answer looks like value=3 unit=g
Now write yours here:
value=1350 unit=g
